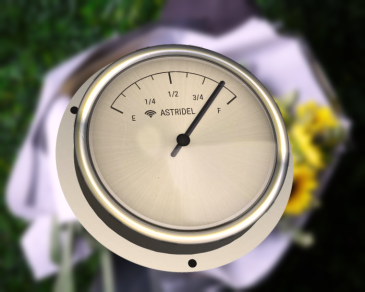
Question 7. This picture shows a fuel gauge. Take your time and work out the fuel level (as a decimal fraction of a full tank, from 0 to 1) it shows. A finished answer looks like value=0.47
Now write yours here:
value=0.875
